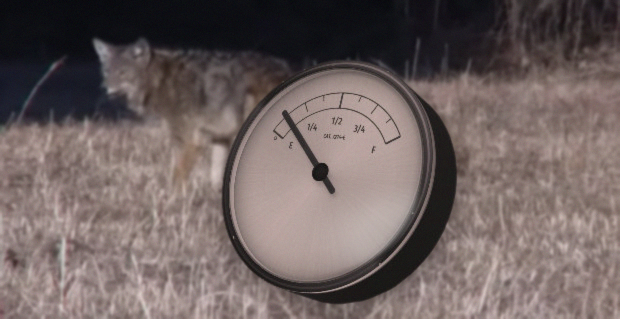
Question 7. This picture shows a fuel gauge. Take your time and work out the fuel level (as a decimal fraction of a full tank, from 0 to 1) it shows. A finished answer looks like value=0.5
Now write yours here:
value=0.125
